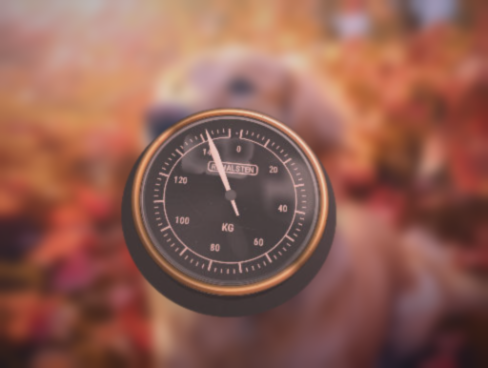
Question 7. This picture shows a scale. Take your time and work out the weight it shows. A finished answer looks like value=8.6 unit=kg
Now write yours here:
value=142 unit=kg
